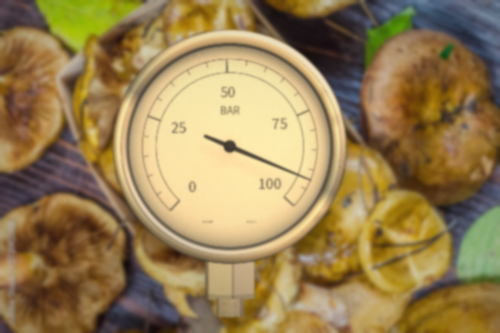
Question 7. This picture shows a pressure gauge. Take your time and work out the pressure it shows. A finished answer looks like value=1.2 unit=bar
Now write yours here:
value=92.5 unit=bar
